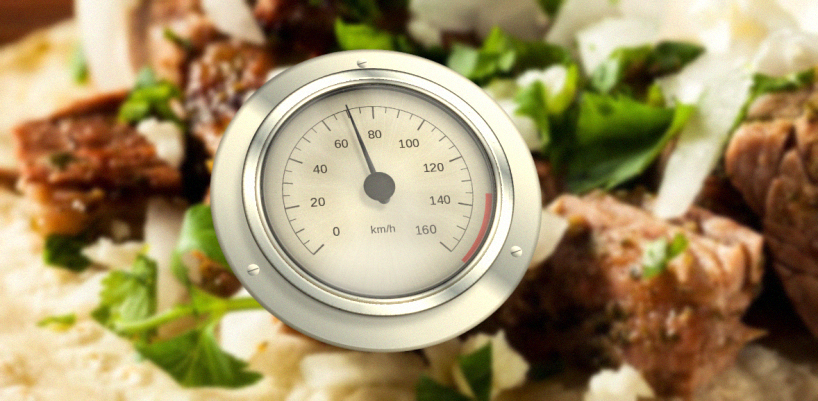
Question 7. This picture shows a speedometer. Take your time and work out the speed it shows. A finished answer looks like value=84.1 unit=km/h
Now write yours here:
value=70 unit=km/h
